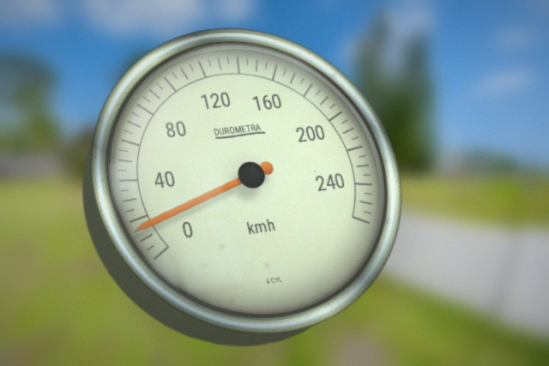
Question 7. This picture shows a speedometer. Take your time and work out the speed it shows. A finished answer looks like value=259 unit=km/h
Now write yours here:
value=15 unit=km/h
